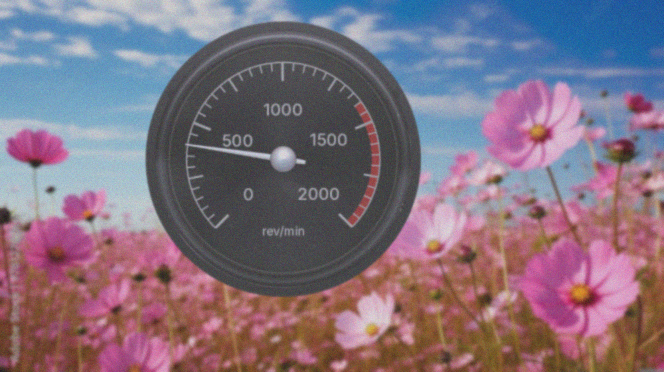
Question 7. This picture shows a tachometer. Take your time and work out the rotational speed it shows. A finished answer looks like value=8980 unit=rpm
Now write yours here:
value=400 unit=rpm
